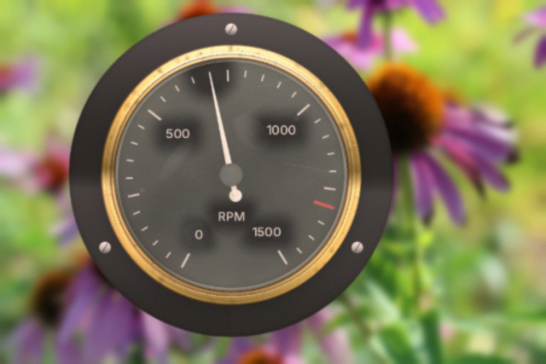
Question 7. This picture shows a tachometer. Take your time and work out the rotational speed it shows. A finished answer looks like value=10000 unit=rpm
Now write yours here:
value=700 unit=rpm
